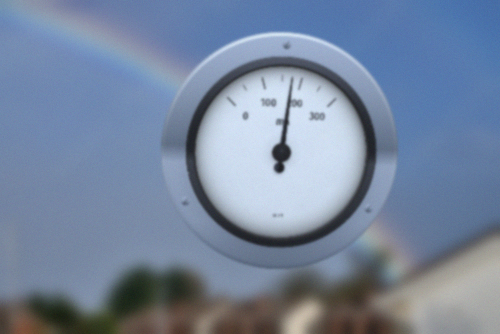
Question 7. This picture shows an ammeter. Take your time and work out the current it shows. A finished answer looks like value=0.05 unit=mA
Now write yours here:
value=175 unit=mA
